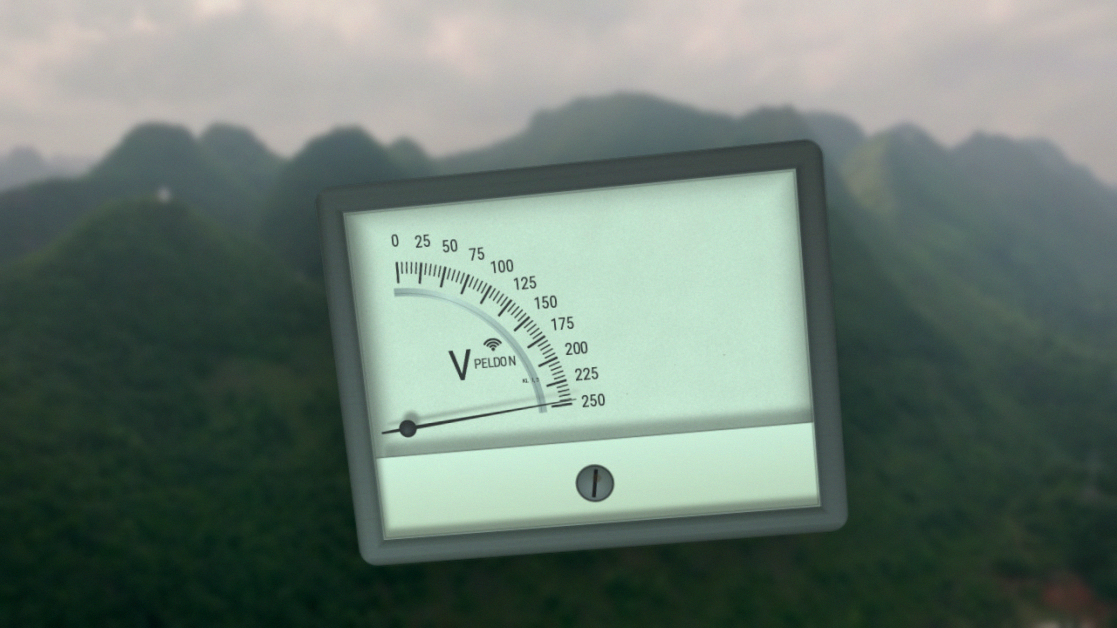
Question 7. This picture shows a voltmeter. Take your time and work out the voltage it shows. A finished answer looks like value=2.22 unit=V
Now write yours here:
value=245 unit=V
